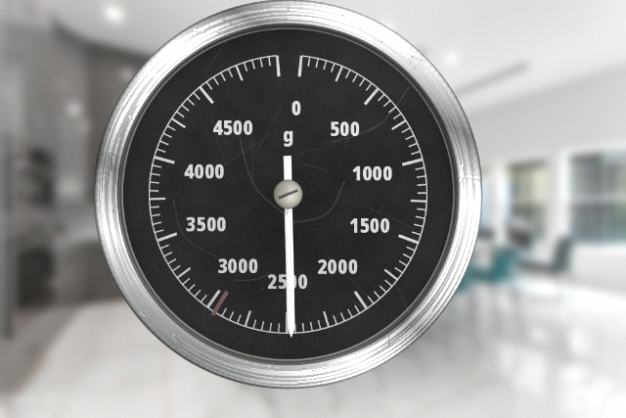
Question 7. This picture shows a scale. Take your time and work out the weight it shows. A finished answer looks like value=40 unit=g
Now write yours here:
value=2475 unit=g
